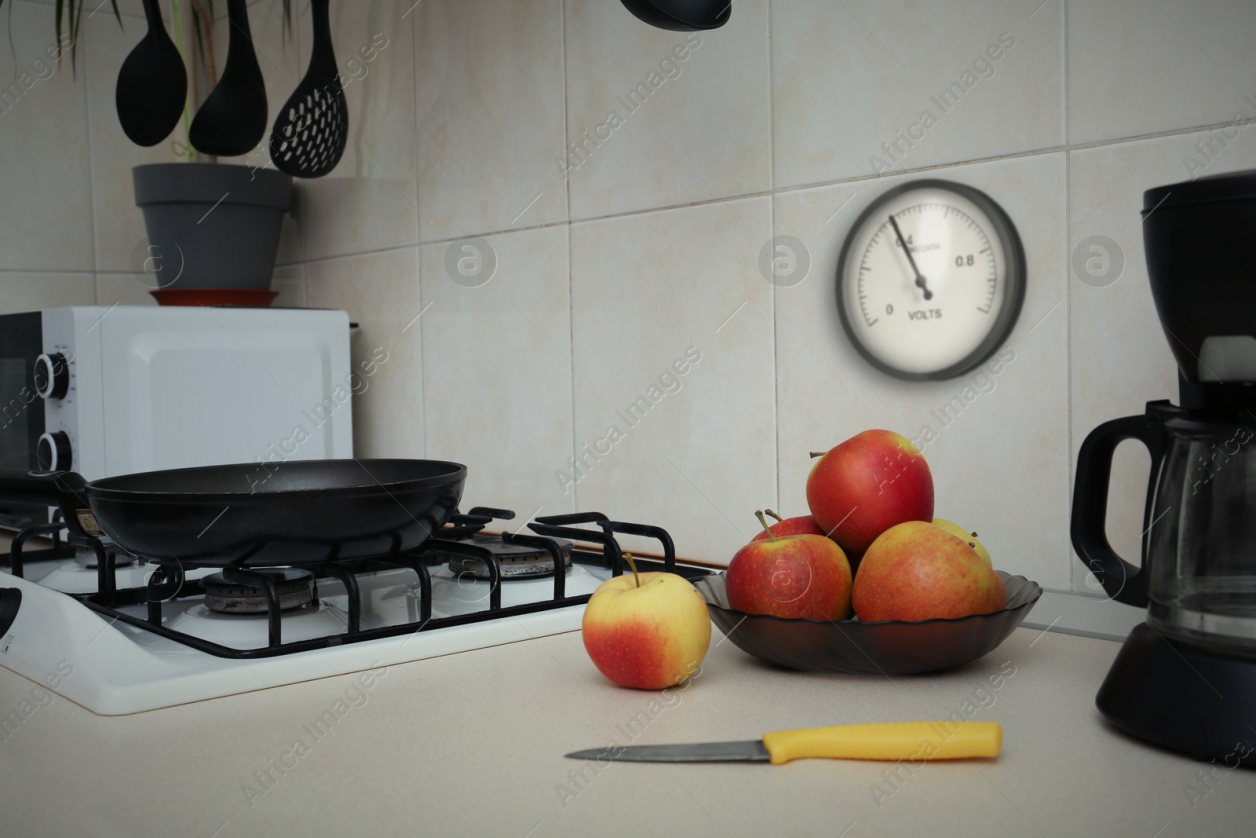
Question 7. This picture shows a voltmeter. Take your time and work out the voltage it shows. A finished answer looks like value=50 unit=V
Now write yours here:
value=0.4 unit=V
